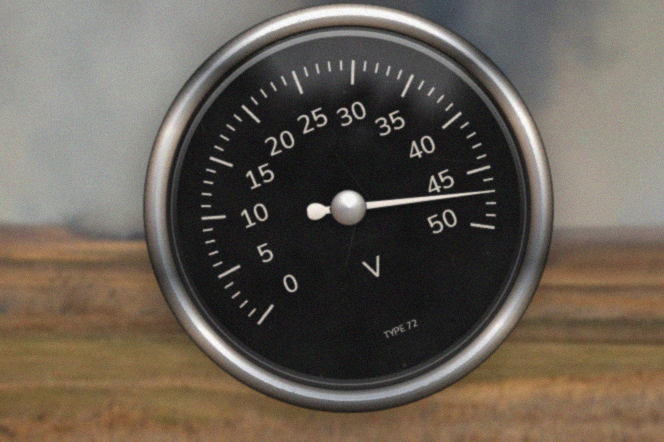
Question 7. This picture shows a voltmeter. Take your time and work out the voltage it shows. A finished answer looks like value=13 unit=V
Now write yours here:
value=47 unit=V
